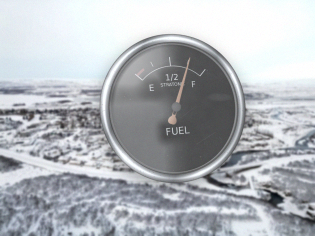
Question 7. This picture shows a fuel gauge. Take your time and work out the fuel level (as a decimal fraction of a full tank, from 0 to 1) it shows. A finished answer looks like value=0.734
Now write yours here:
value=0.75
